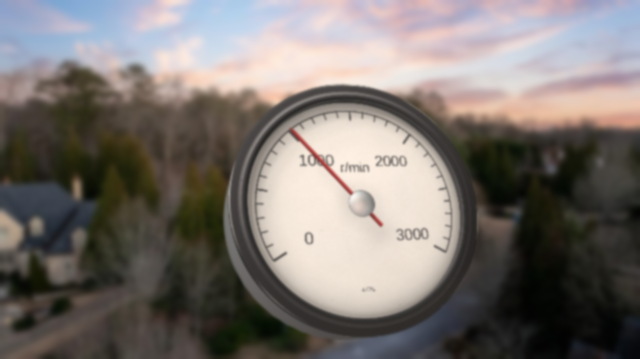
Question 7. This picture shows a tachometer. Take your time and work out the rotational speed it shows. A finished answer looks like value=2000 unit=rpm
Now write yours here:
value=1000 unit=rpm
